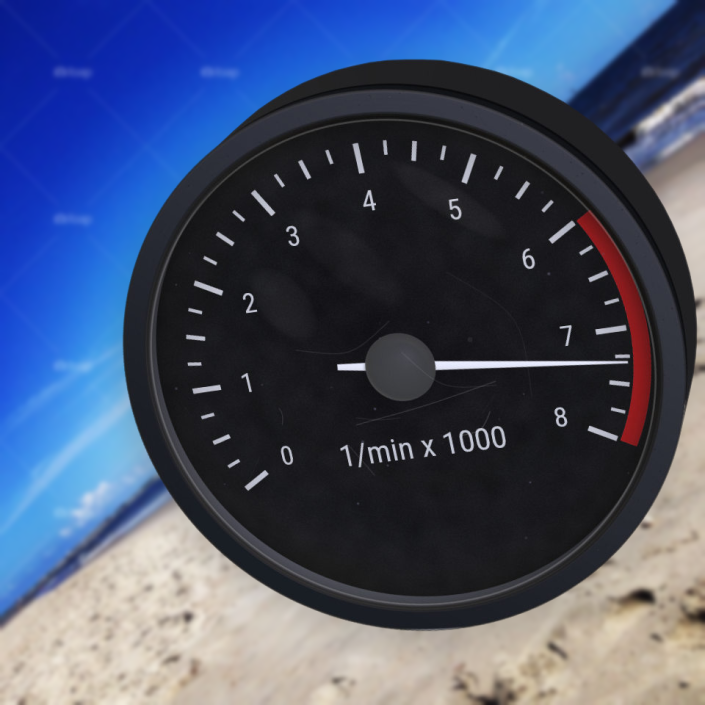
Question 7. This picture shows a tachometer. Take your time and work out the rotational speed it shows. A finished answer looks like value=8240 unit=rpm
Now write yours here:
value=7250 unit=rpm
